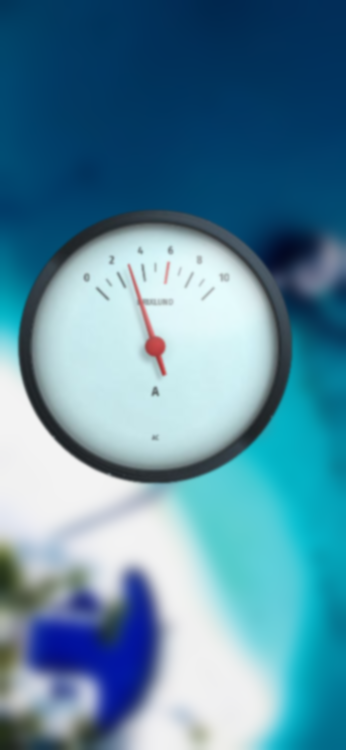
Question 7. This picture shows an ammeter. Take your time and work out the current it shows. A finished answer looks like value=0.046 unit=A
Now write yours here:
value=3 unit=A
